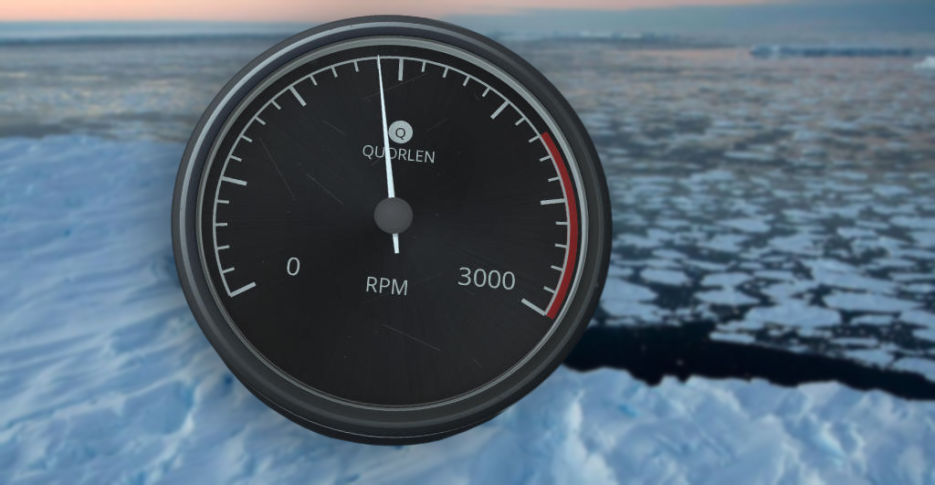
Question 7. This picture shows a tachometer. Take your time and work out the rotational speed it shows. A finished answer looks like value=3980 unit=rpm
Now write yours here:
value=1400 unit=rpm
